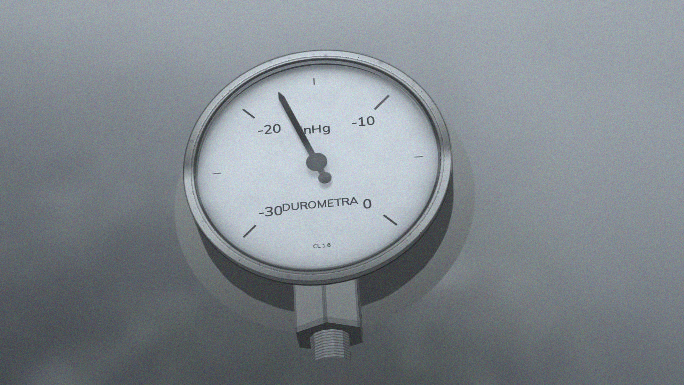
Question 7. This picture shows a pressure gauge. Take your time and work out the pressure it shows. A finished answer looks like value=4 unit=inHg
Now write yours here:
value=-17.5 unit=inHg
